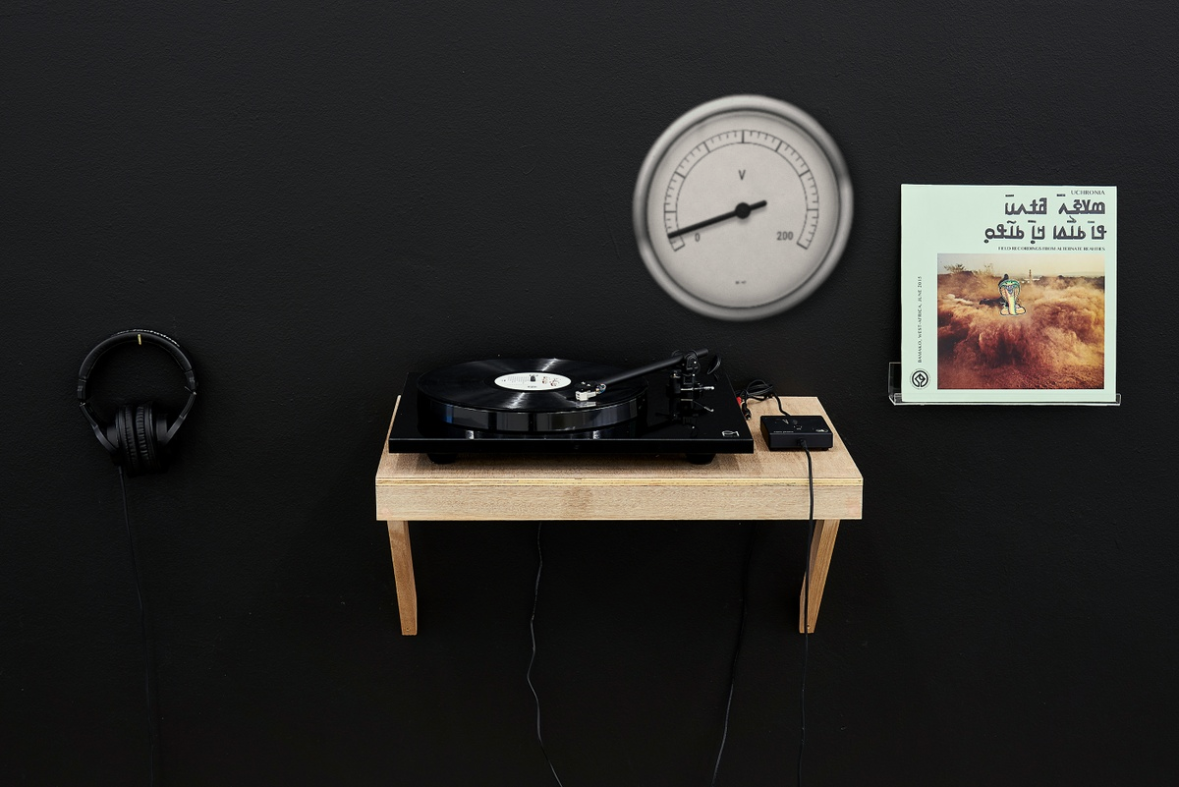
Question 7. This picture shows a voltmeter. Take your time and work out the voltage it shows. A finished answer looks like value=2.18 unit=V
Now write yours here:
value=10 unit=V
